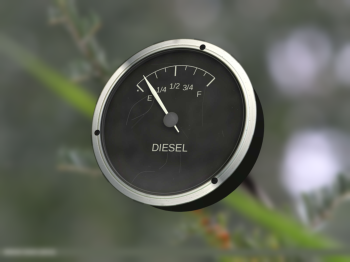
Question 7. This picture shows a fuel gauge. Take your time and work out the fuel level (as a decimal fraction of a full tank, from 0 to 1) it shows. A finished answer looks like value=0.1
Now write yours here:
value=0.125
